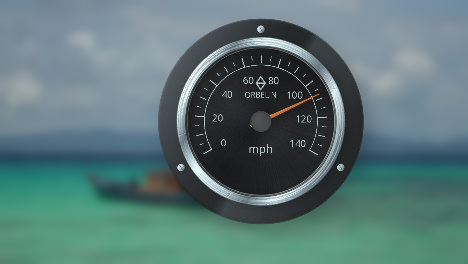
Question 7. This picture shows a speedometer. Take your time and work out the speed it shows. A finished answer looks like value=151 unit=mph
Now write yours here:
value=107.5 unit=mph
